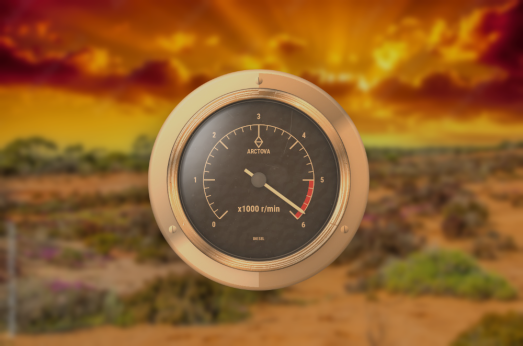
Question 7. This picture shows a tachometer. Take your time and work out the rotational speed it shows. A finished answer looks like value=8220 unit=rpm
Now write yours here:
value=5800 unit=rpm
